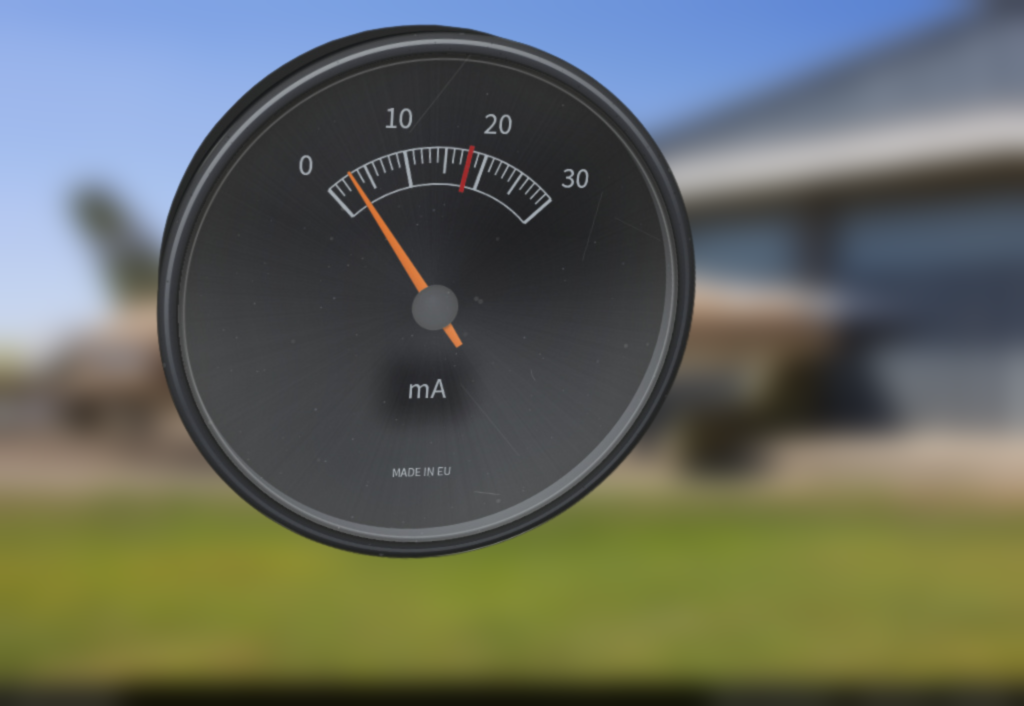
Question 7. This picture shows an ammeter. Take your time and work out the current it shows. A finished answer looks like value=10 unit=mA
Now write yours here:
value=3 unit=mA
